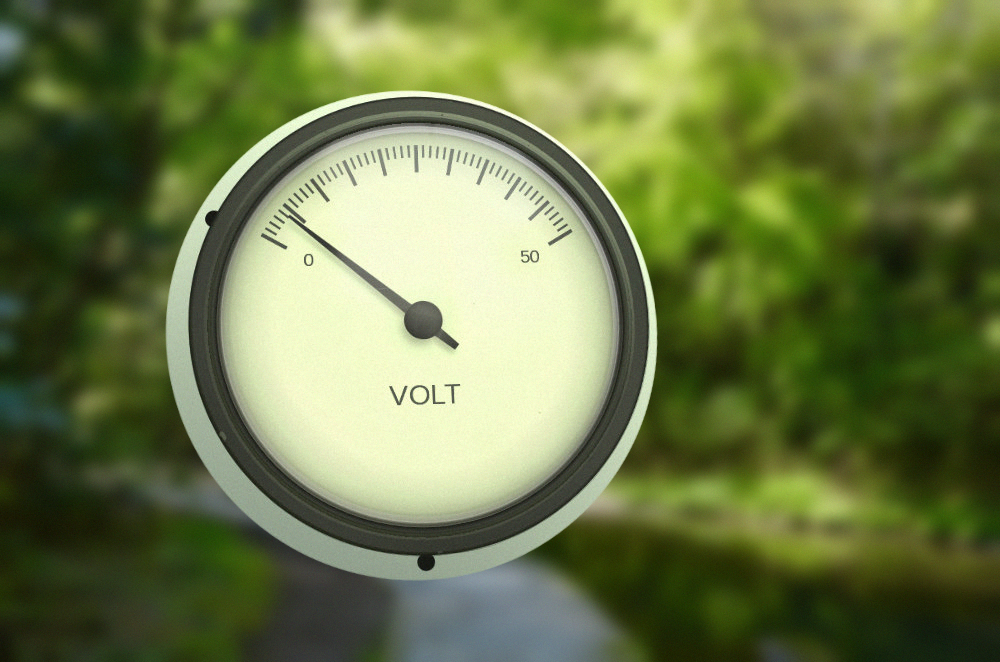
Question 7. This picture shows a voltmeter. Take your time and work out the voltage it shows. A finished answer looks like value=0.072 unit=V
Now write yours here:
value=4 unit=V
